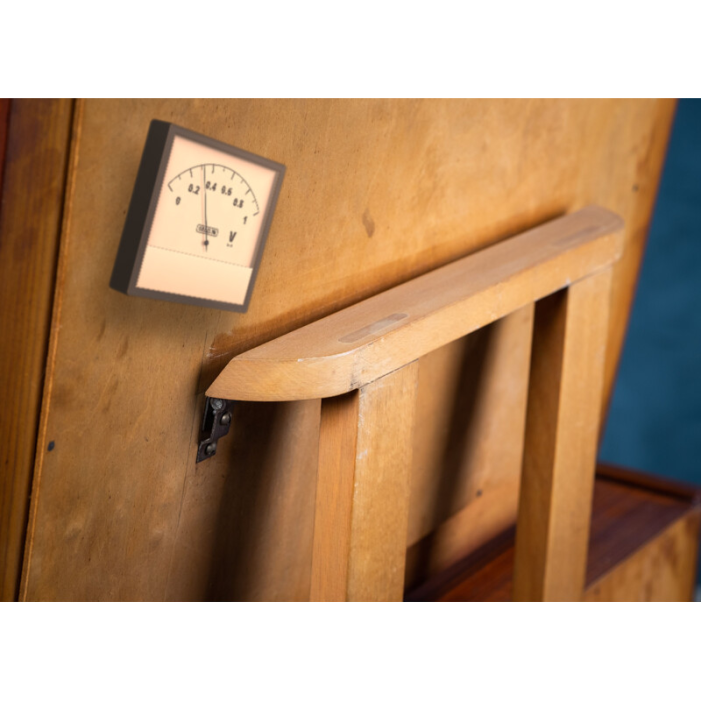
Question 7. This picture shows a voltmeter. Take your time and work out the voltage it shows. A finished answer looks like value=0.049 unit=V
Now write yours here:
value=0.3 unit=V
